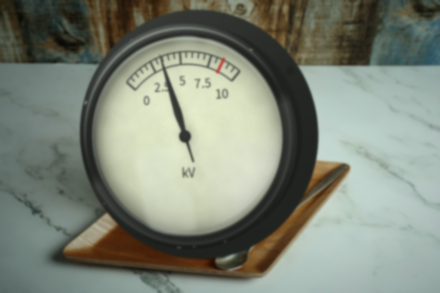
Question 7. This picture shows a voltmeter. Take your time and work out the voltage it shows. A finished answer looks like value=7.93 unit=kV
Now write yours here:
value=3.5 unit=kV
